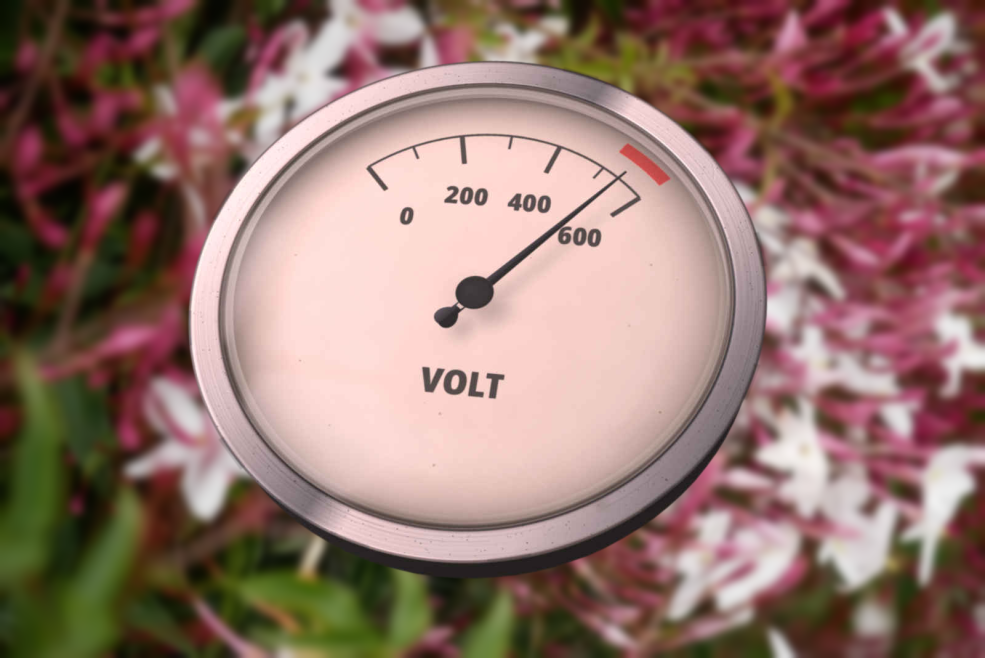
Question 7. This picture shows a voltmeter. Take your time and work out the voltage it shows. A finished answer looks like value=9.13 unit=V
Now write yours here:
value=550 unit=V
